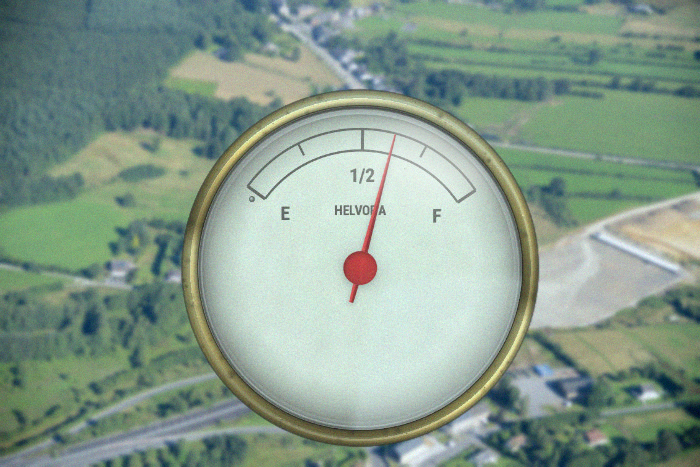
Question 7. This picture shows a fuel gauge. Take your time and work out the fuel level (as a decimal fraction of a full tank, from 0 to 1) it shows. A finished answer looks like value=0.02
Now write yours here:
value=0.625
